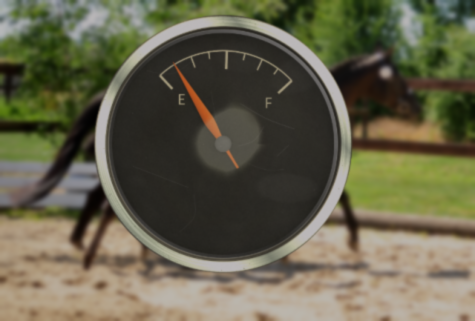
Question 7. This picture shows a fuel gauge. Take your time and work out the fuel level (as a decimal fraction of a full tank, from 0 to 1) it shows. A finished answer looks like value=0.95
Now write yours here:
value=0.125
